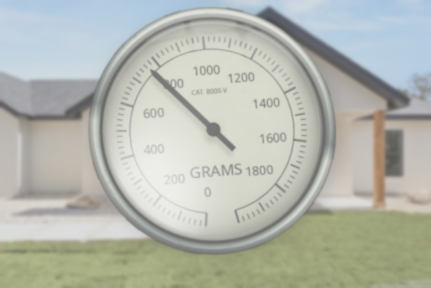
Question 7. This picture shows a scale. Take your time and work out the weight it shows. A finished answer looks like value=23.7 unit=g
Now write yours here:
value=760 unit=g
